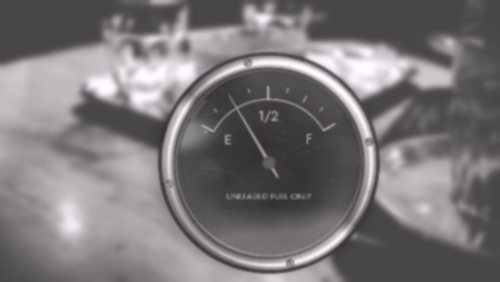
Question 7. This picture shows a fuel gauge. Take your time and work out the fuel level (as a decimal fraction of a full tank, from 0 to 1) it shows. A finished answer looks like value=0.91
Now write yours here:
value=0.25
